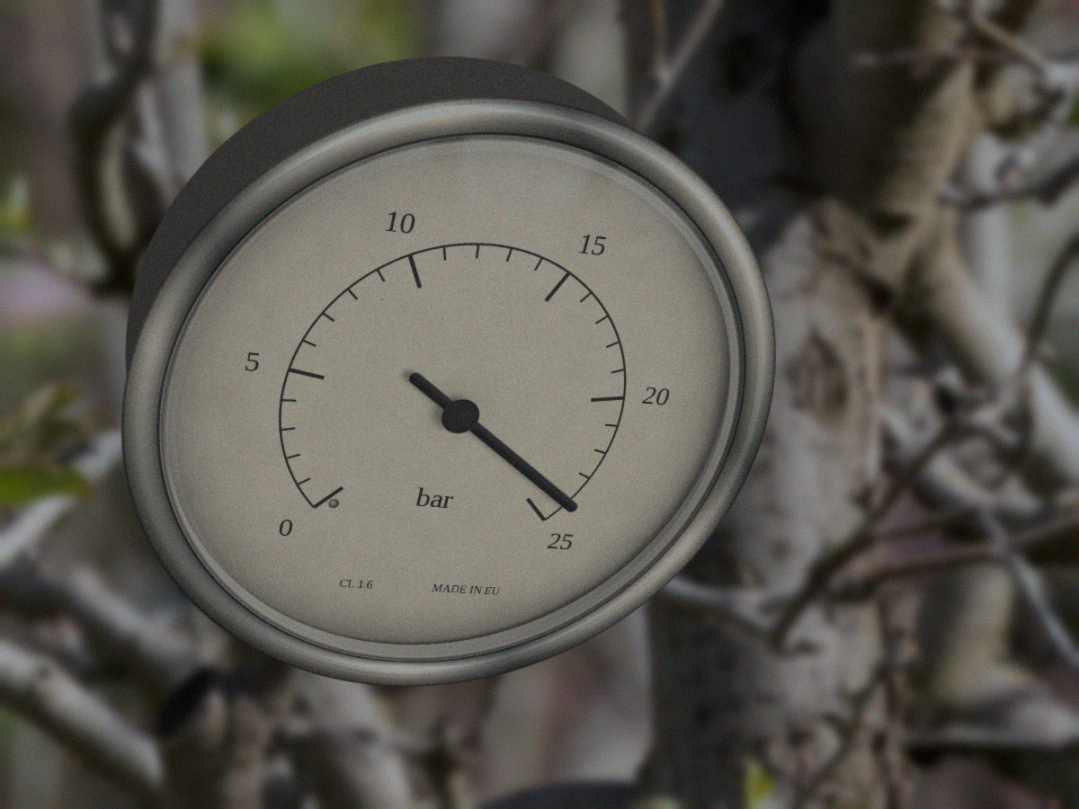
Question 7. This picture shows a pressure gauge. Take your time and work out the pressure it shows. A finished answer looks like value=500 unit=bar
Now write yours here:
value=24 unit=bar
